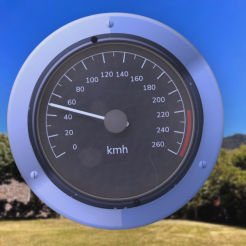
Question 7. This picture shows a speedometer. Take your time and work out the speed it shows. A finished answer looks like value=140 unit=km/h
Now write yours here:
value=50 unit=km/h
